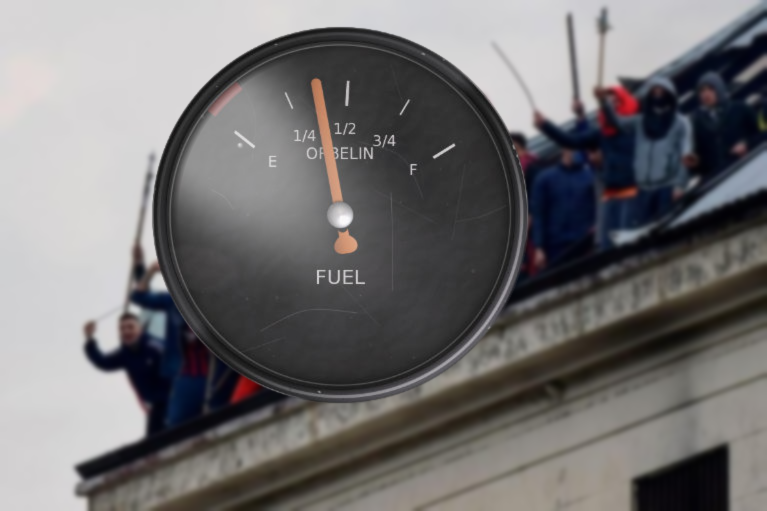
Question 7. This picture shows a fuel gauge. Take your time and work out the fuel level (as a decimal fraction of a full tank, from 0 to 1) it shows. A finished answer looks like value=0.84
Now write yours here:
value=0.375
